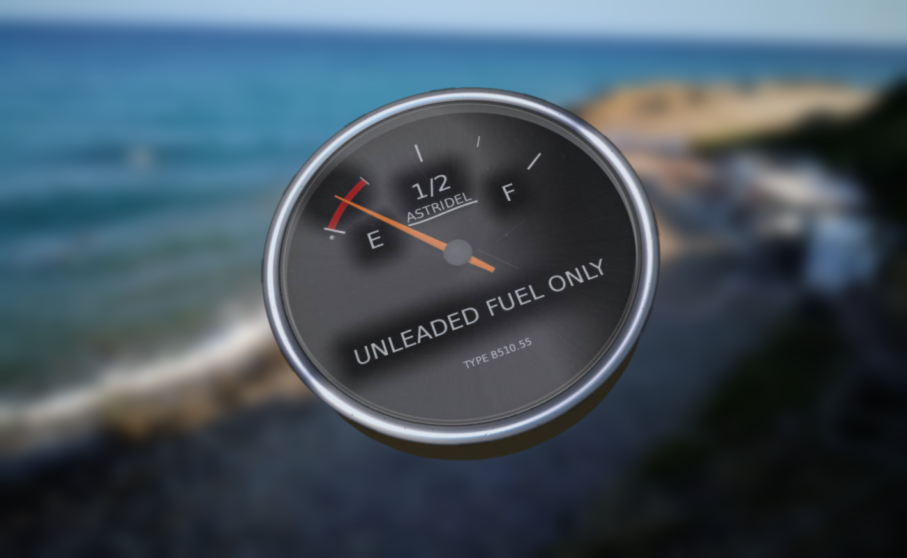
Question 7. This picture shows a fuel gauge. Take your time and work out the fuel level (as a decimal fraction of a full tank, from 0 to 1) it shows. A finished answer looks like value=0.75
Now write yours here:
value=0.125
